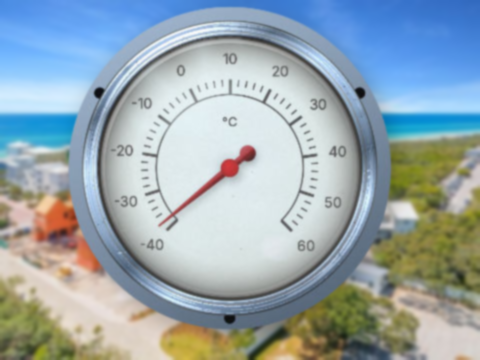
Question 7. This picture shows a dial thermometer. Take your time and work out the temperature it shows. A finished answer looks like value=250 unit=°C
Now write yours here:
value=-38 unit=°C
